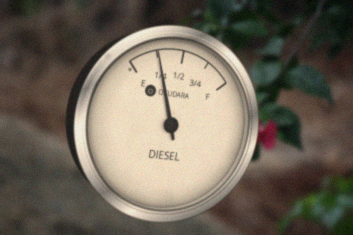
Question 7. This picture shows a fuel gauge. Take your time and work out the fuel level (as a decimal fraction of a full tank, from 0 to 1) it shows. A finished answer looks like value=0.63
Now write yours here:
value=0.25
